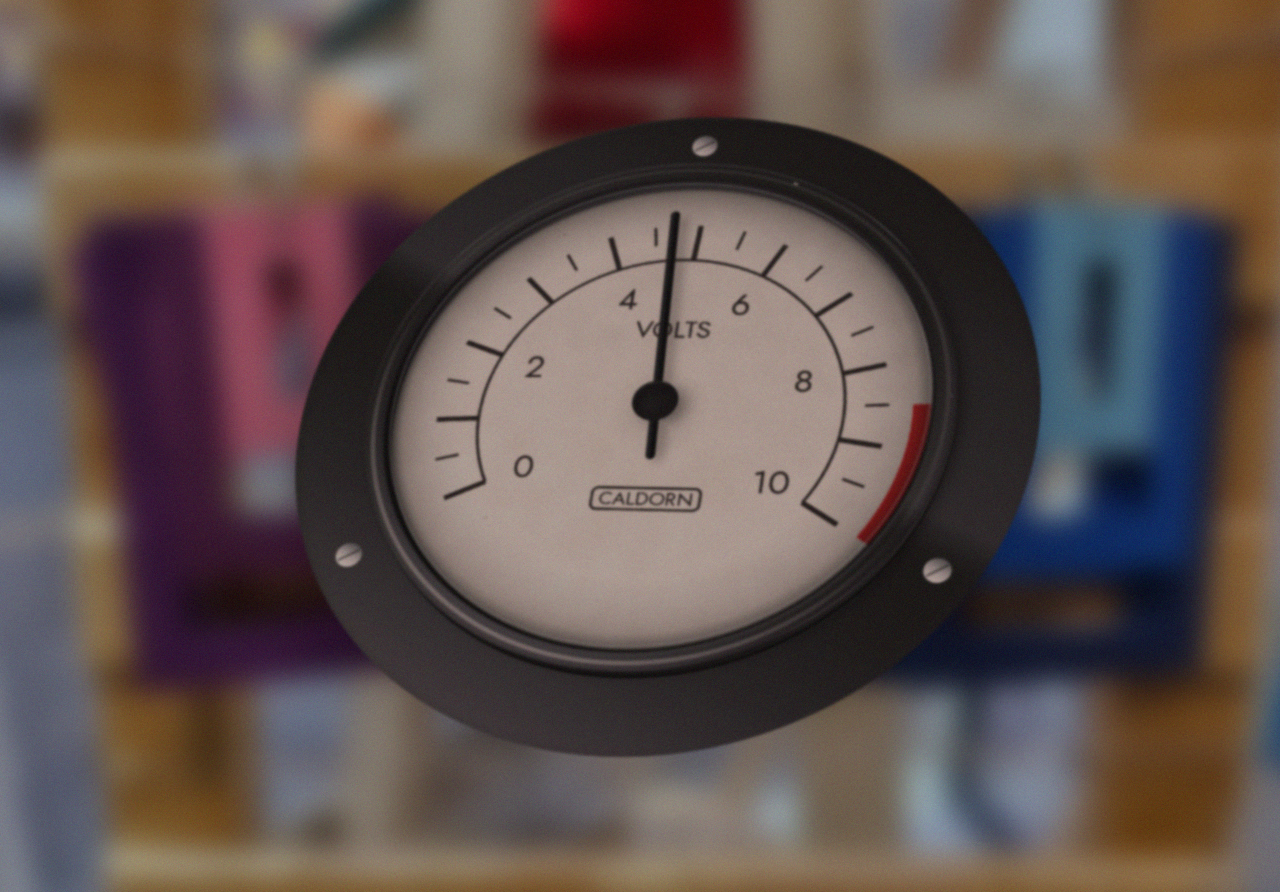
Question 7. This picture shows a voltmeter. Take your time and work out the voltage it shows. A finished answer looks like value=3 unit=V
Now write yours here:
value=4.75 unit=V
